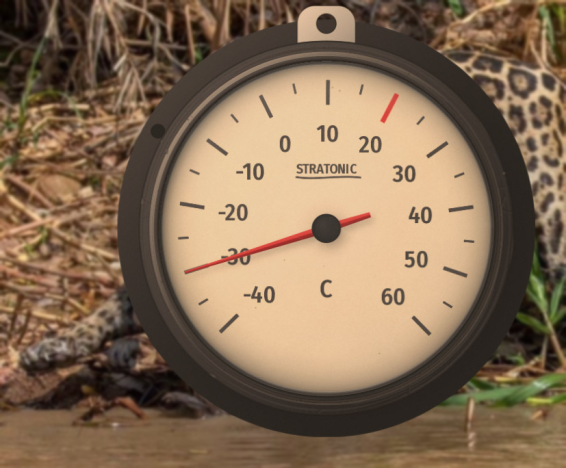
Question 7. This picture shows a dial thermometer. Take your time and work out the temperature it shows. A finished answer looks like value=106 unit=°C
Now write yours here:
value=-30 unit=°C
